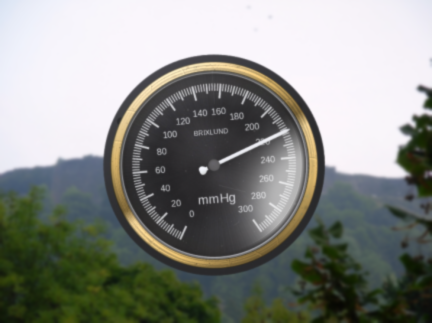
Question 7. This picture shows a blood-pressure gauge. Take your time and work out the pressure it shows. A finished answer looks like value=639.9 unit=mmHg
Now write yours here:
value=220 unit=mmHg
